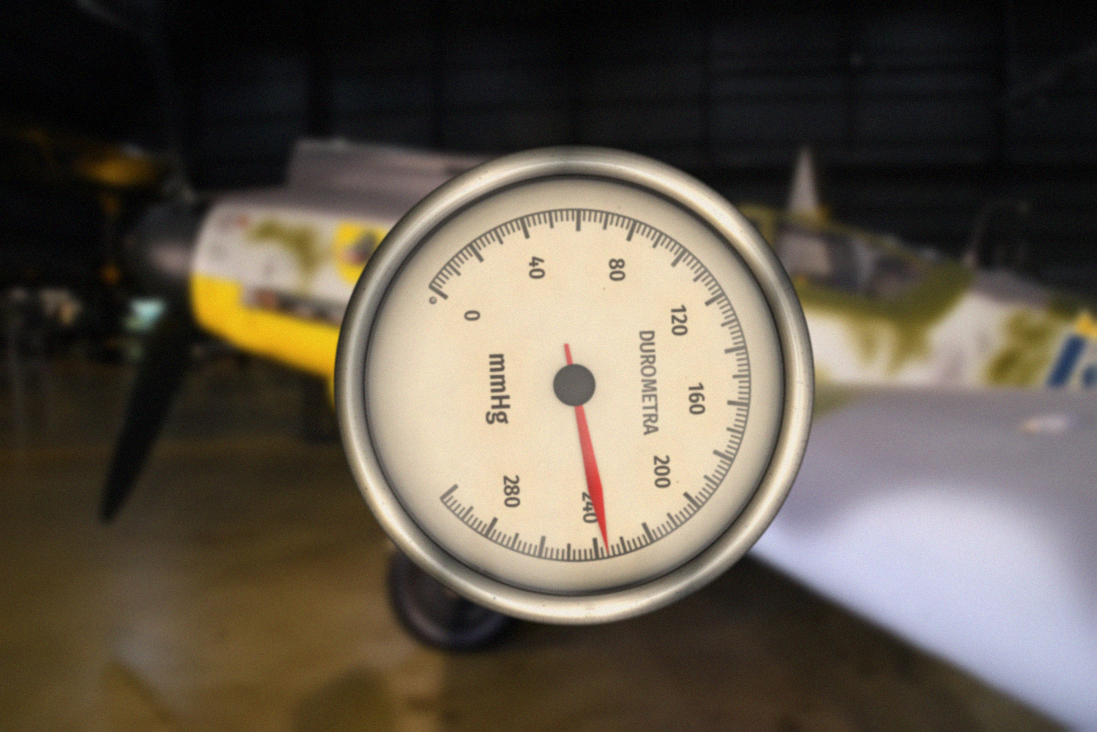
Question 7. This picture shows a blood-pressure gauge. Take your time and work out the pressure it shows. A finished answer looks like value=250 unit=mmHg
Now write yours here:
value=236 unit=mmHg
